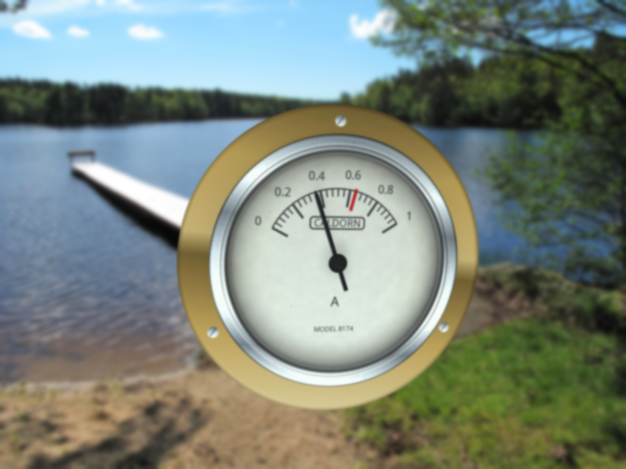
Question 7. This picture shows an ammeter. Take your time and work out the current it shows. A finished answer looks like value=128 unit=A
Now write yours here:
value=0.36 unit=A
